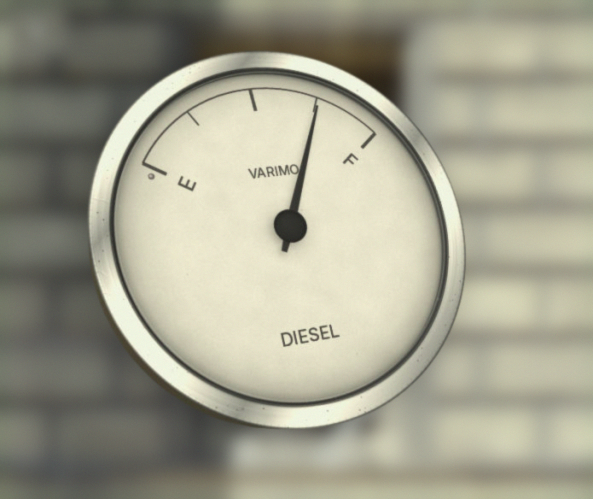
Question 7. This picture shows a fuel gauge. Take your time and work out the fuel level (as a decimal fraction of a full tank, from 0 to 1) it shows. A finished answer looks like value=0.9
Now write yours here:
value=0.75
